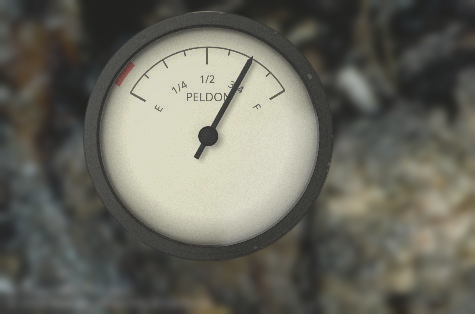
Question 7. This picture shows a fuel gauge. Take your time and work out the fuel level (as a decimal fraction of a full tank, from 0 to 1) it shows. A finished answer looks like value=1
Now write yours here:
value=0.75
